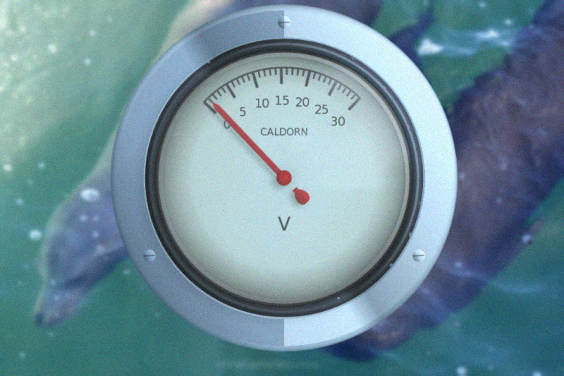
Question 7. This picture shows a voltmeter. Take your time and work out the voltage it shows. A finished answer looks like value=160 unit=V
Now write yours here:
value=1 unit=V
